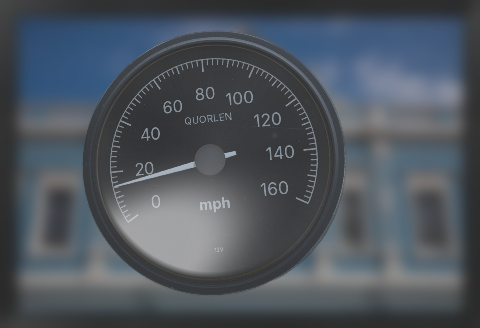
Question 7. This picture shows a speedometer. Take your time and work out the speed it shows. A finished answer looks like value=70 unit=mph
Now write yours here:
value=14 unit=mph
